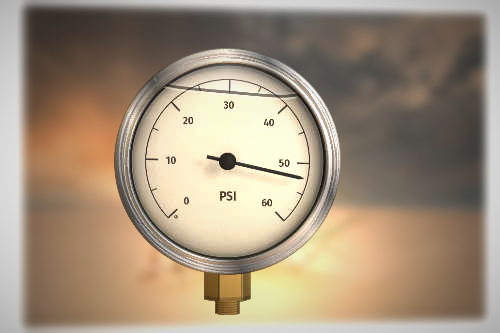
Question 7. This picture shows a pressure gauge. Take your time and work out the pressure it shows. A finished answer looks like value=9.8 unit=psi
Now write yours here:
value=52.5 unit=psi
